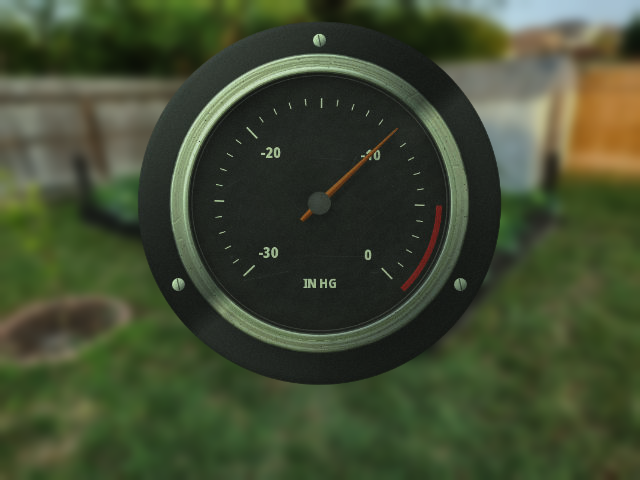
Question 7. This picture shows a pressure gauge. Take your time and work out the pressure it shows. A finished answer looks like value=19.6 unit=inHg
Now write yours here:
value=-10 unit=inHg
